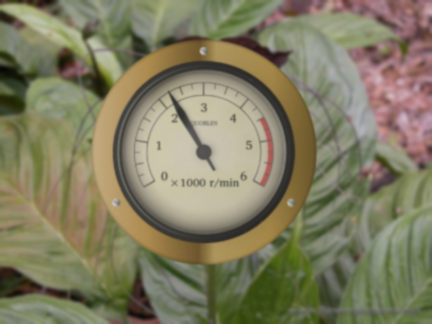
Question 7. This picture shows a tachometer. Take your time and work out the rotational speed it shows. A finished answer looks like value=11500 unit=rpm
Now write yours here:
value=2250 unit=rpm
